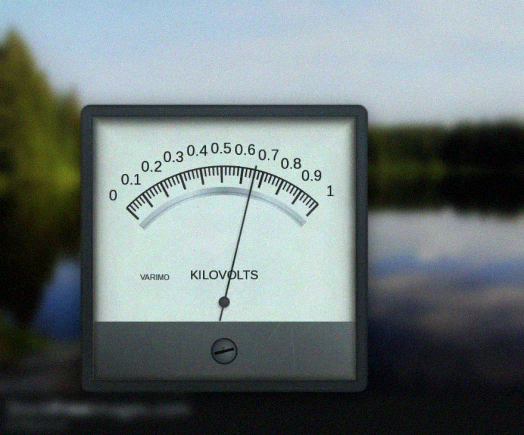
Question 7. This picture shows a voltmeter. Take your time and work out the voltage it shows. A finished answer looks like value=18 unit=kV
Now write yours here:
value=0.66 unit=kV
